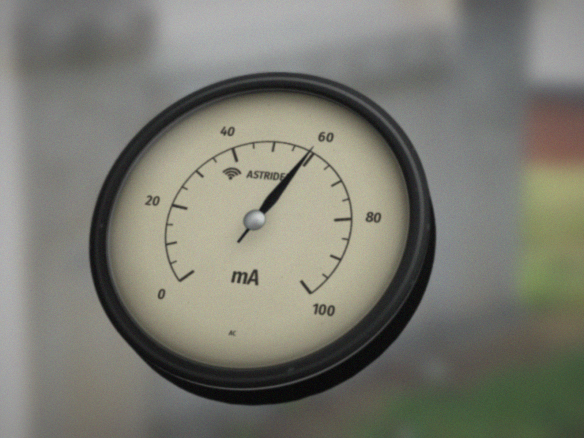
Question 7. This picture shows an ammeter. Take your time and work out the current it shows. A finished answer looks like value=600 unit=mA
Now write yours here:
value=60 unit=mA
